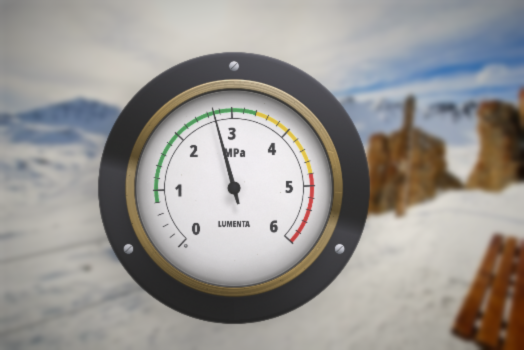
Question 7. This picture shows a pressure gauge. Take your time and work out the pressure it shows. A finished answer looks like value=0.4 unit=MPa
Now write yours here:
value=2.7 unit=MPa
